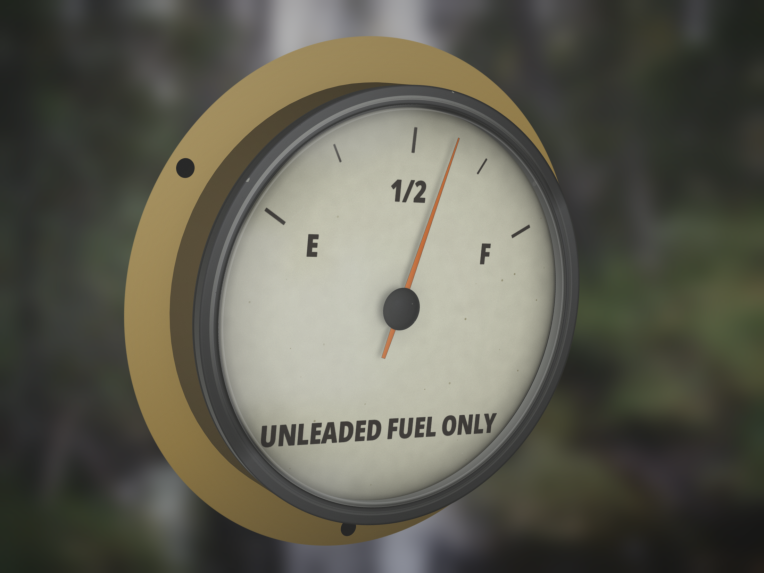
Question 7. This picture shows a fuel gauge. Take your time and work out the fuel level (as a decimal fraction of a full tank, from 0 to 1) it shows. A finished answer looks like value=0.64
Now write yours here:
value=0.625
